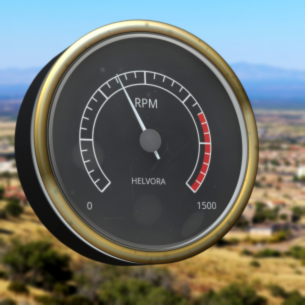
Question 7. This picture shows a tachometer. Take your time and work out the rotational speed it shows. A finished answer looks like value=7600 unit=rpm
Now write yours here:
value=600 unit=rpm
